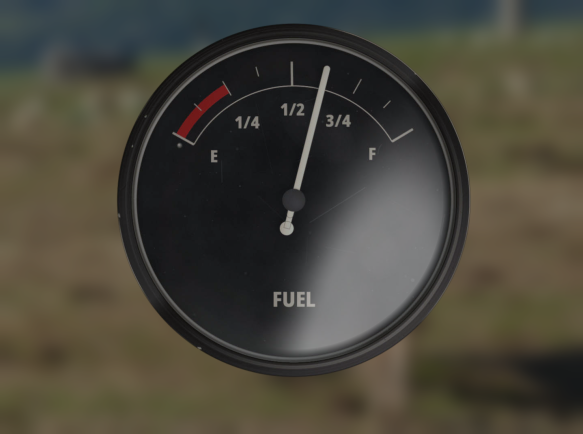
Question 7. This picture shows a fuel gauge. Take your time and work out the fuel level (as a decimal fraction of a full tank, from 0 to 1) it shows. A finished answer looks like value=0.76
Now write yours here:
value=0.625
